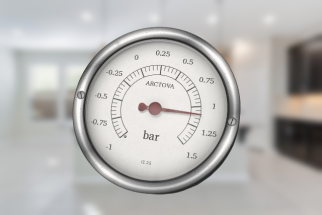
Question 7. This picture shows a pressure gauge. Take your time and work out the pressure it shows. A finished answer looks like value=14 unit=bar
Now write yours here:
value=1.1 unit=bar
